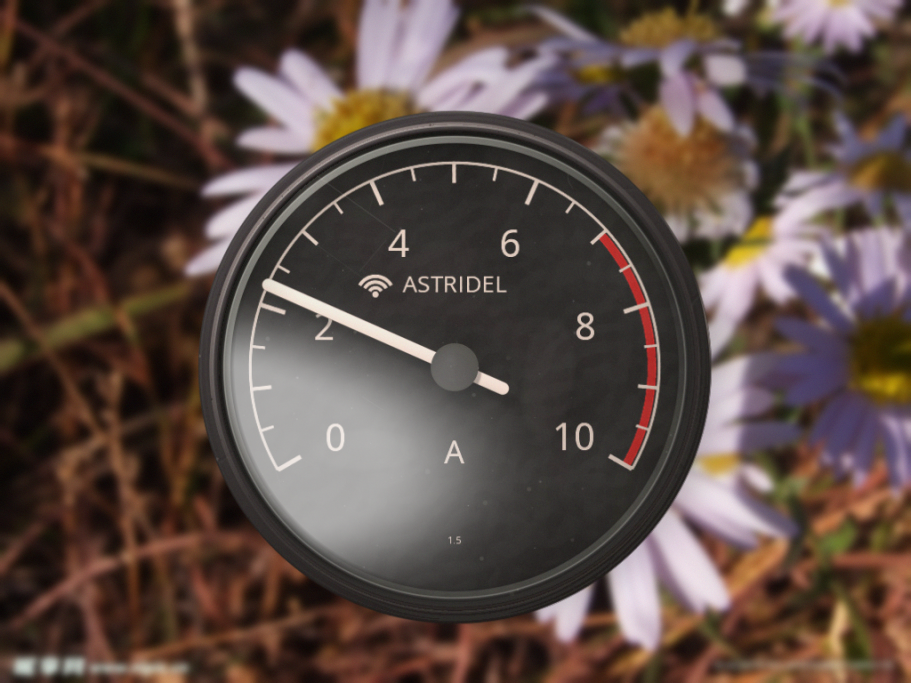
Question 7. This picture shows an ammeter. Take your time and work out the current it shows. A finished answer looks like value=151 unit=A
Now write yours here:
value=2.25 unit=A
